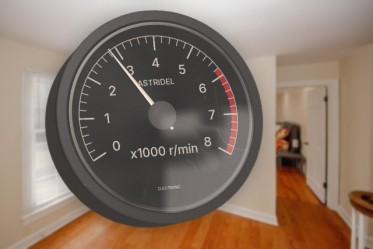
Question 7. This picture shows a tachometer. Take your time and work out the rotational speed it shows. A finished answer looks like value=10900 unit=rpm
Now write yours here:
value=2800 unit=rpm
